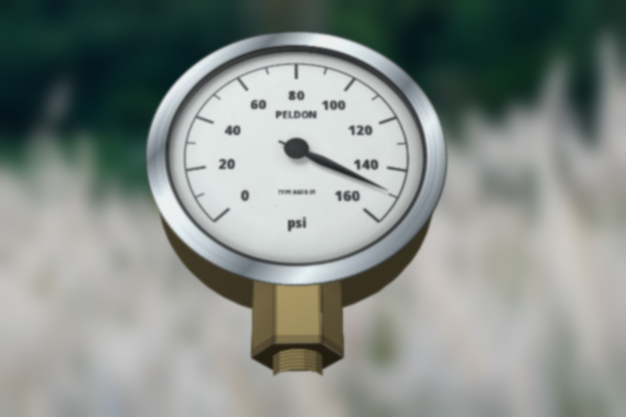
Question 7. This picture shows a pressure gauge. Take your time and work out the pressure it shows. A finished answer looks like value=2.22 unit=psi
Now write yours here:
value=150 unit=psi
